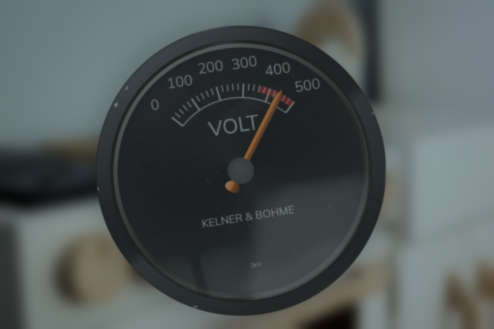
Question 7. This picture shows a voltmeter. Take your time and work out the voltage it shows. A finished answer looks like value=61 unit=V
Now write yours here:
value=440 unit=V
